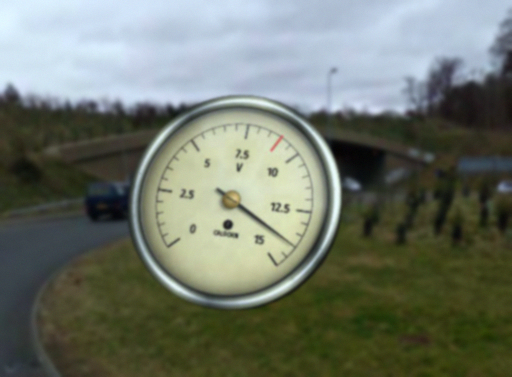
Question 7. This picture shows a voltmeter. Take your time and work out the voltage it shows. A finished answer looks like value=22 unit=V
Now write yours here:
value=14 unit=V
